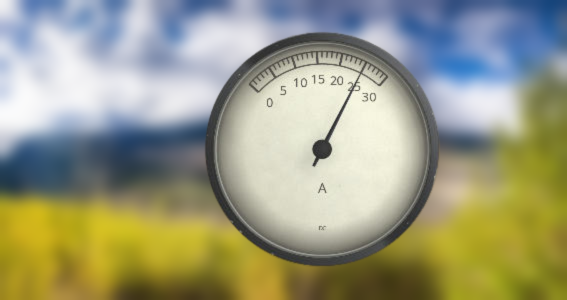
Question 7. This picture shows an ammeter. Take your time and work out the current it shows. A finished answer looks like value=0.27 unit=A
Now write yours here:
value=25 unit=A
